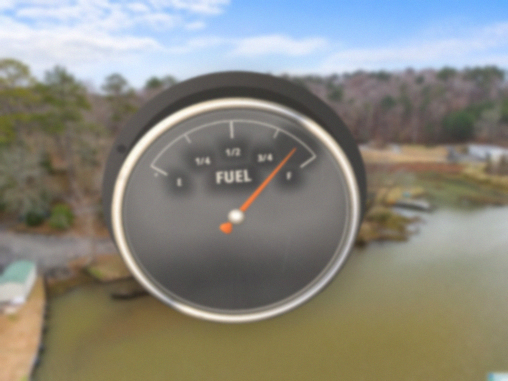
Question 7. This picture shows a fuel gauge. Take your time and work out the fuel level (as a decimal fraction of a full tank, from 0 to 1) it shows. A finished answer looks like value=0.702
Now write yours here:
value=0.875
